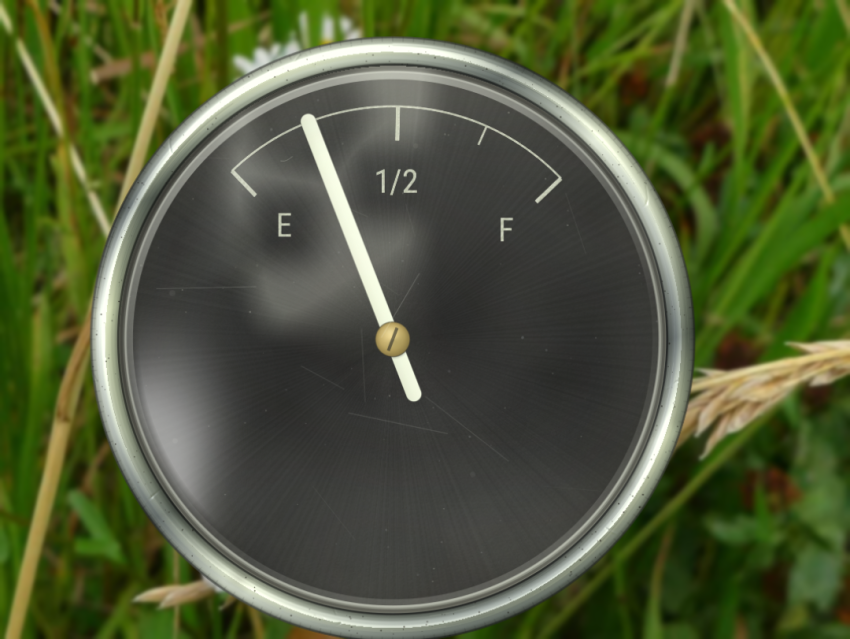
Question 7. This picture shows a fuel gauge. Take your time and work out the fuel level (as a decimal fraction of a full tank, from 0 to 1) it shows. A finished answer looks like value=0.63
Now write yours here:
value=0.25
